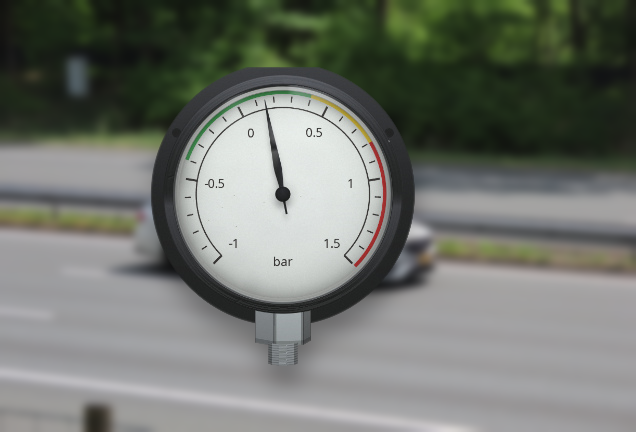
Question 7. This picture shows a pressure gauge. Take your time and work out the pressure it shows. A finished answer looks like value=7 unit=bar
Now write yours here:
value=0.15 unit=bar
